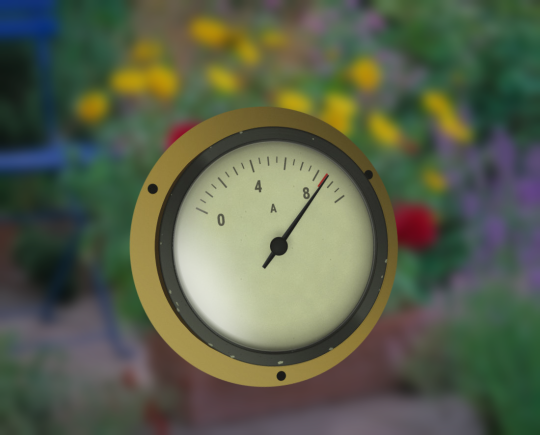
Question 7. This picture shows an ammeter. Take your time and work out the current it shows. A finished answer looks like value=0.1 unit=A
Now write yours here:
value=8.5 unit=A
